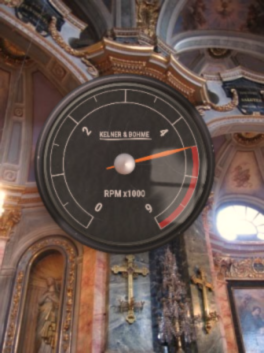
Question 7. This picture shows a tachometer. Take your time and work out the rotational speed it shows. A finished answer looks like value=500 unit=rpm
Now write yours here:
value=4500 unit=rpm
